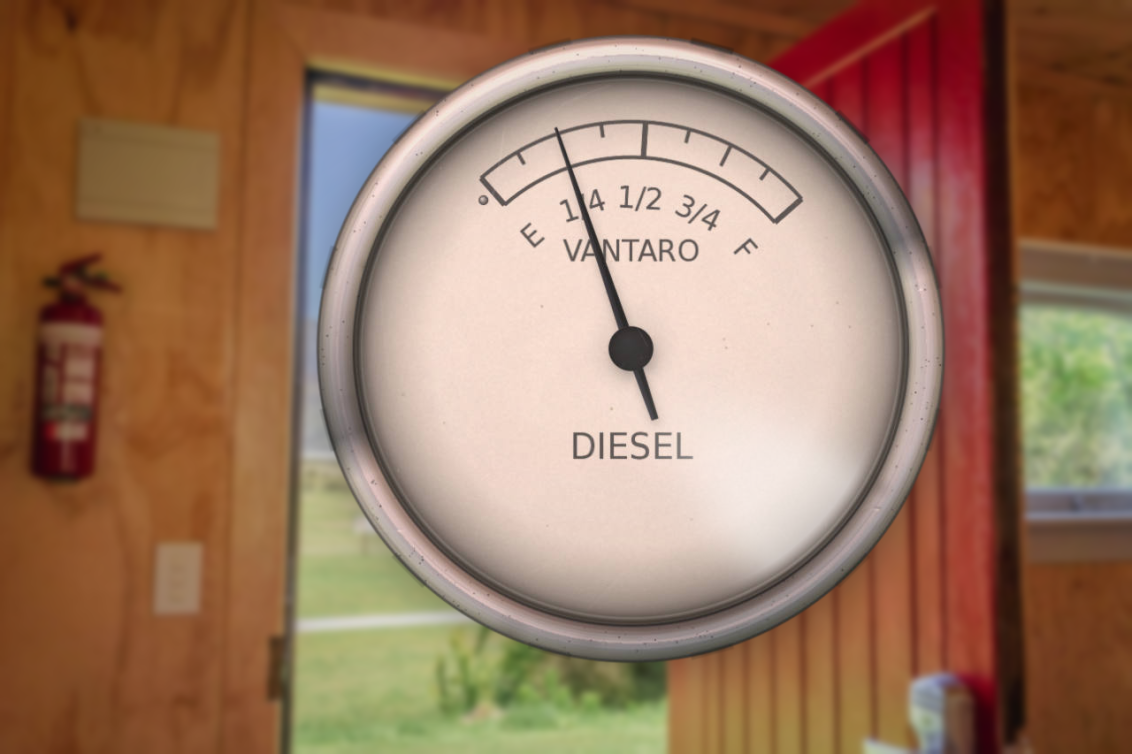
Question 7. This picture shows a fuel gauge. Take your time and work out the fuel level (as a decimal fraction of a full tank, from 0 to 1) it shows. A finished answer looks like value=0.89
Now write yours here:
value=0.25
